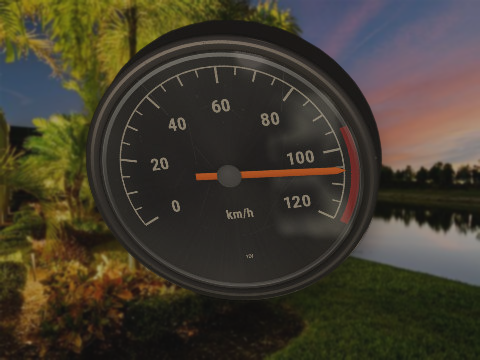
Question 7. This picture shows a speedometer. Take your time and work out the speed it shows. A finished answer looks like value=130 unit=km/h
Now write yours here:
value=105 unit=km/h
